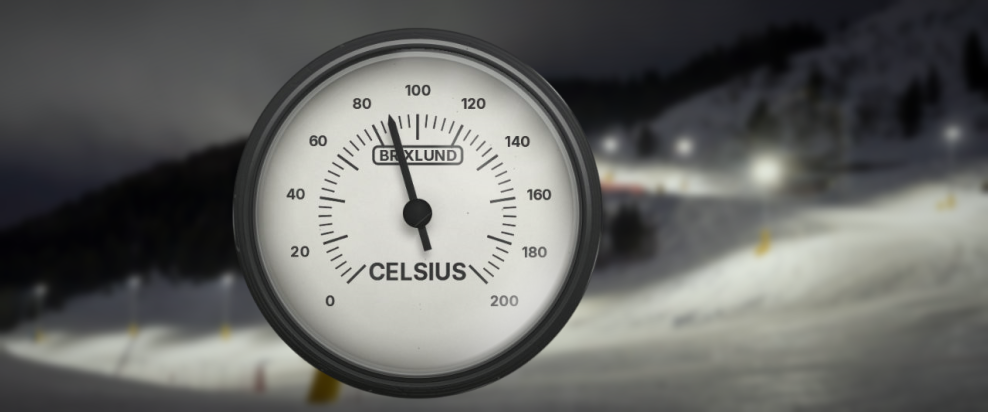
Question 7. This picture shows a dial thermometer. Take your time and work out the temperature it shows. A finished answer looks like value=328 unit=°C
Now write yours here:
value=88 unit=°C
